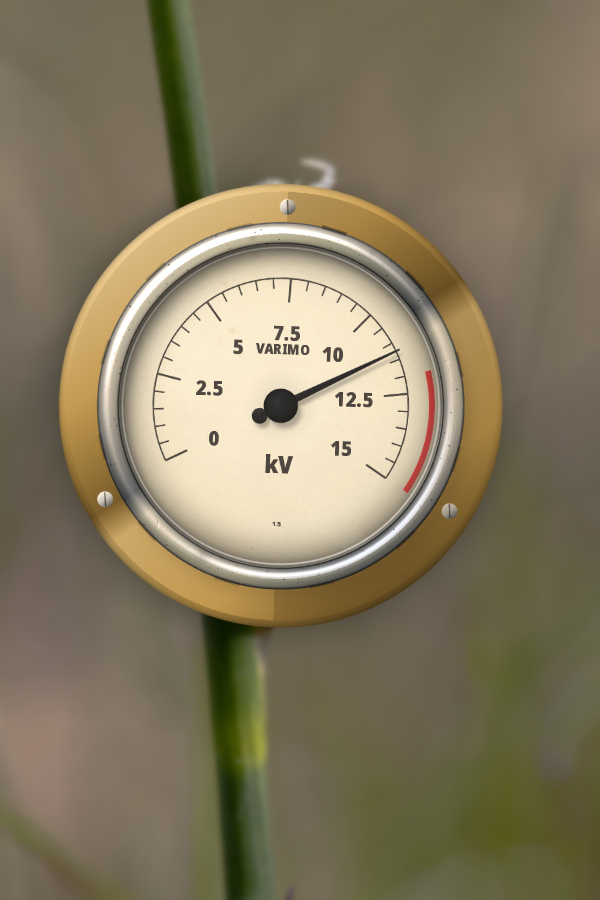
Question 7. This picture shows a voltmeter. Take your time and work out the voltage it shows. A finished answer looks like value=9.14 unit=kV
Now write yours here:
value=11.25 unit=kV
